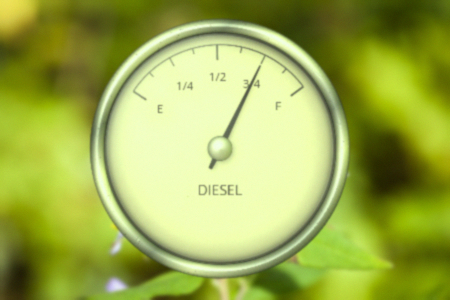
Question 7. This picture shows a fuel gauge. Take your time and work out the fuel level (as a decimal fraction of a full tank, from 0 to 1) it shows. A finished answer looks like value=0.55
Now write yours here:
value=0.75
